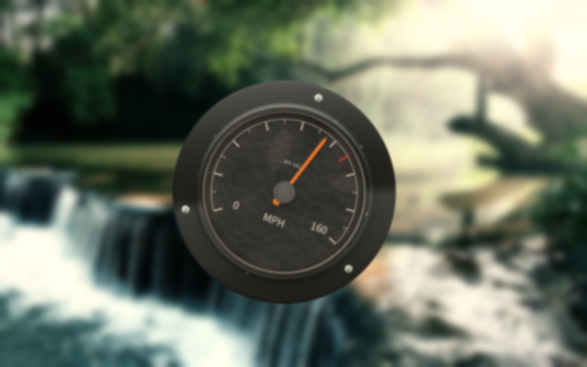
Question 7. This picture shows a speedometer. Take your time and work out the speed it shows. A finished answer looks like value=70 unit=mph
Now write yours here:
value=95 unit=mph
